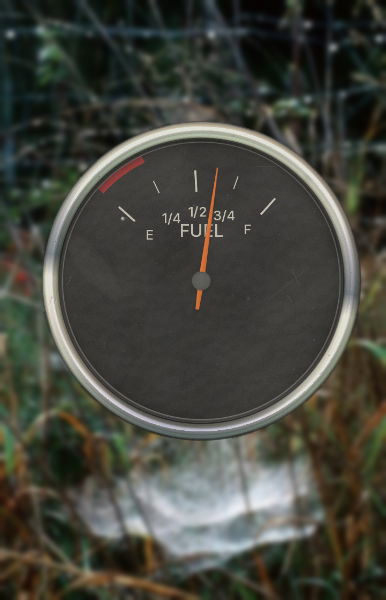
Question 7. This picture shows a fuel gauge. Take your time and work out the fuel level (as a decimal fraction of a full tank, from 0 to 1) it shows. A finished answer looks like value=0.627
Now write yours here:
value=0.625
